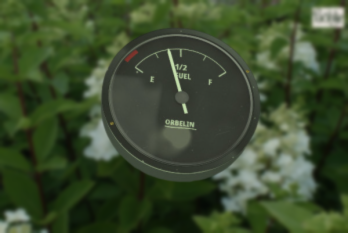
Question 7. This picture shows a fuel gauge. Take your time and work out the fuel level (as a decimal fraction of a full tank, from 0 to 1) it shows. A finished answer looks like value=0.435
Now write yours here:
value=0.375
